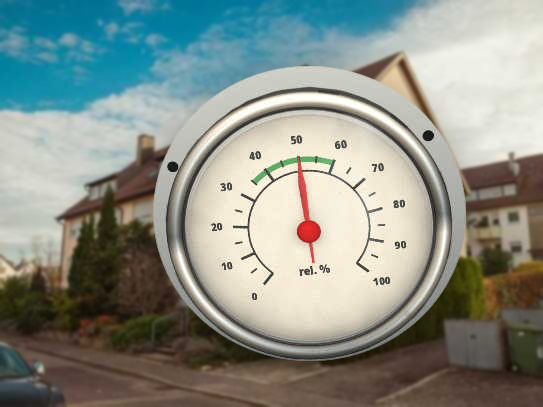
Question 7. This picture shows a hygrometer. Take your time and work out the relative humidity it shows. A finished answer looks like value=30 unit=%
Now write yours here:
value=50 unit=%
